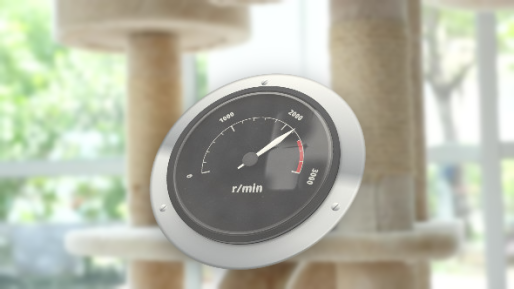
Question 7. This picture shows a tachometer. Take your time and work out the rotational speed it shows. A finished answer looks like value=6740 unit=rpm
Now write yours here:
value=2200 unit=rpm
